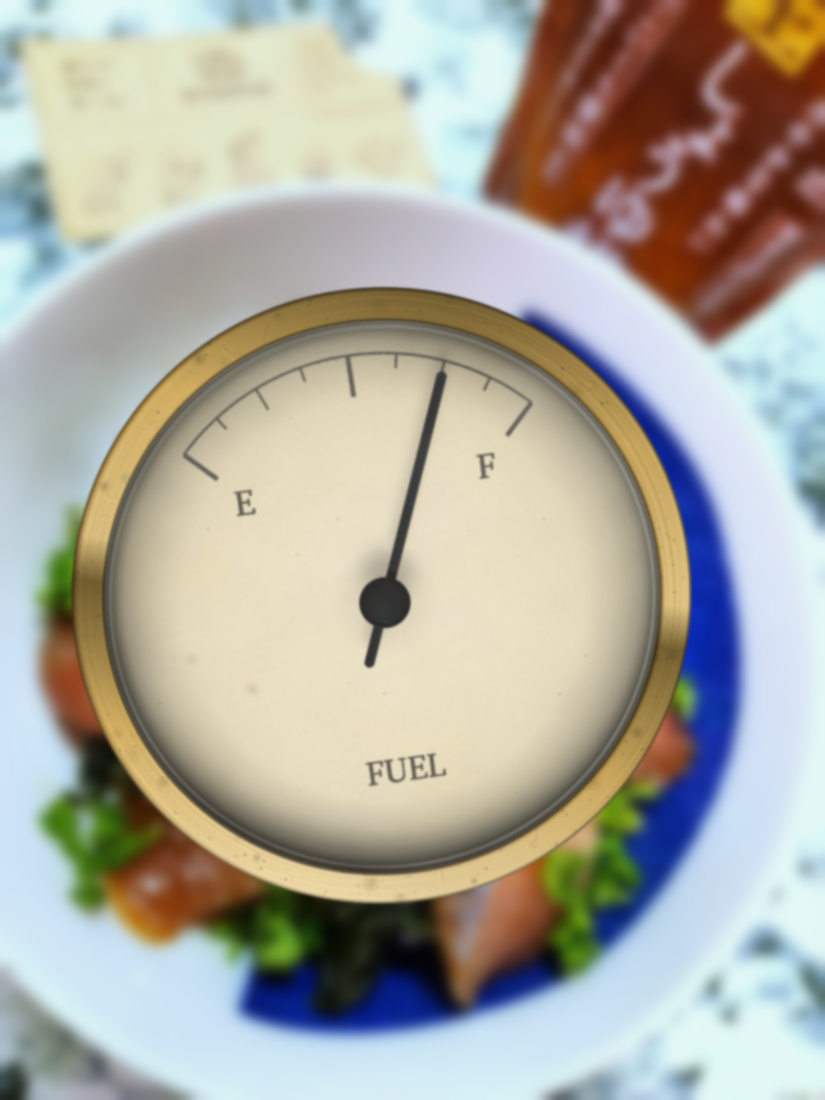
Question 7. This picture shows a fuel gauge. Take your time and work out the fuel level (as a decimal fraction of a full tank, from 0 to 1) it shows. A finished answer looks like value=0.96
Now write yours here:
value=0.75
